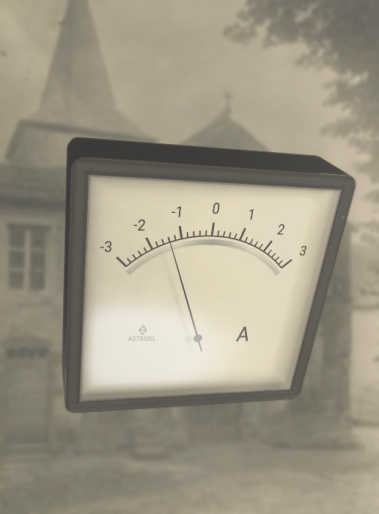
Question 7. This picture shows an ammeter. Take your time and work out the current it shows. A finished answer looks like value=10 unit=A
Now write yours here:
value=-1.4 unit=A
